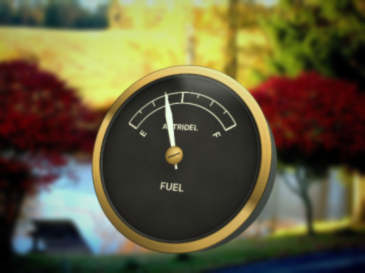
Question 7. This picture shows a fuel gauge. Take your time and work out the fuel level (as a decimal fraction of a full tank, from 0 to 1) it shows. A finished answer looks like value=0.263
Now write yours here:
value=0.375
